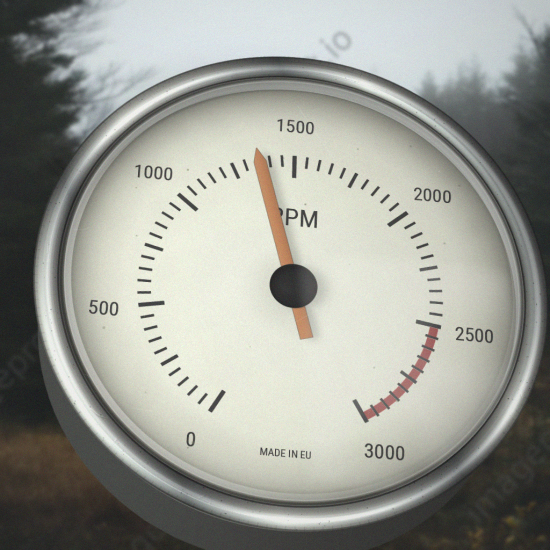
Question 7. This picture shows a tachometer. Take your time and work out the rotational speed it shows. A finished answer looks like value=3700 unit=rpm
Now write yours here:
value=1350 unit=rpm
